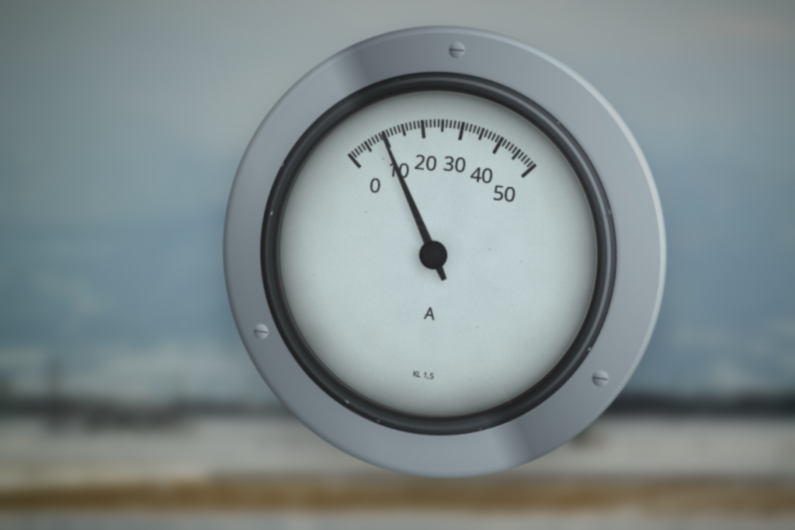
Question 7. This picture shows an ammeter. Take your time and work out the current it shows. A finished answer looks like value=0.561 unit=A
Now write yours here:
value=10 unit=A
